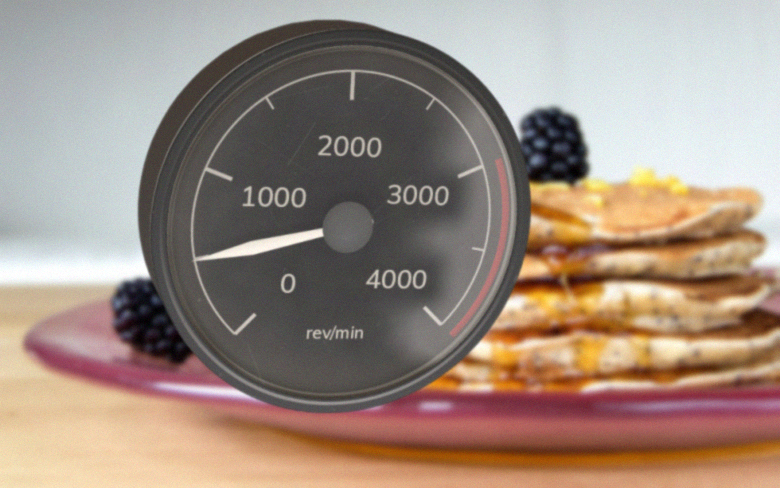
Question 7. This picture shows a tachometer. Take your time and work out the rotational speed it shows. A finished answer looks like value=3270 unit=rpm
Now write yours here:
value=500 unit=rpm
